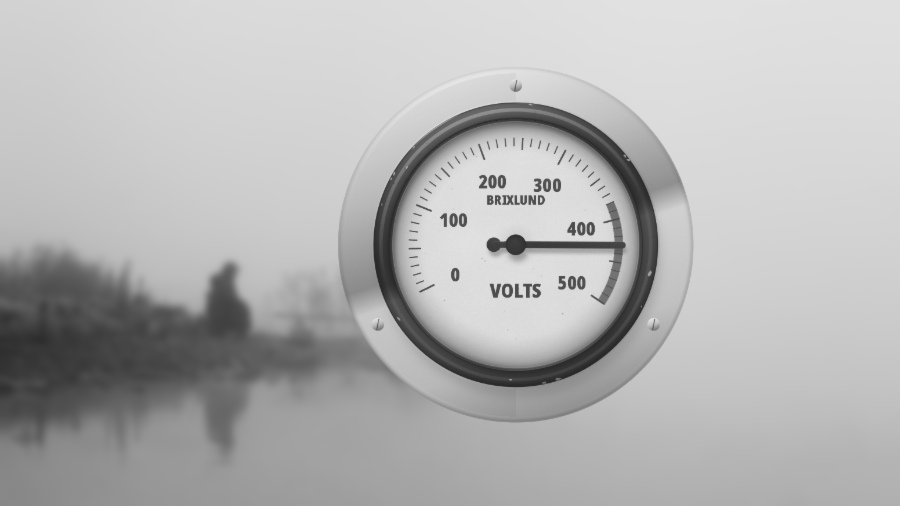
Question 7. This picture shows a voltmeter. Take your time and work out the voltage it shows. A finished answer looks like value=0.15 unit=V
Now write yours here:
value=430 unit=V
